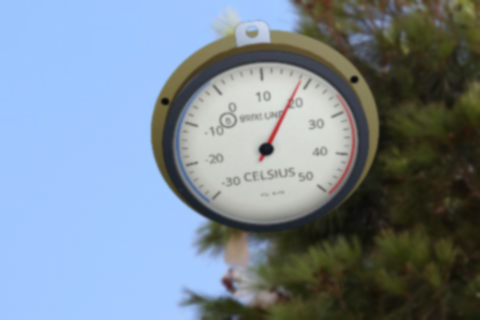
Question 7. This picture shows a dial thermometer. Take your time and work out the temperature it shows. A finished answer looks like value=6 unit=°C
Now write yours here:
value=18 unit=°C
